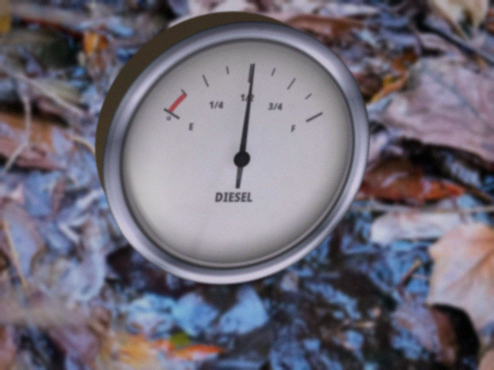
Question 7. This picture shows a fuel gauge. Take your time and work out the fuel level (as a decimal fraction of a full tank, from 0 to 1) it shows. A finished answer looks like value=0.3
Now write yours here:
value=0.5
